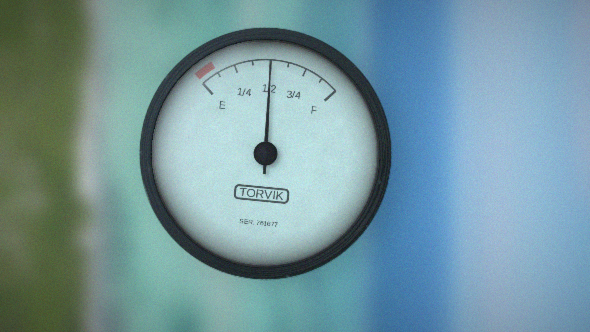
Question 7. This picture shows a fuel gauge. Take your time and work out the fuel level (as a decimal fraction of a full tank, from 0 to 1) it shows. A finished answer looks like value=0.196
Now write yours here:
value=0.5
